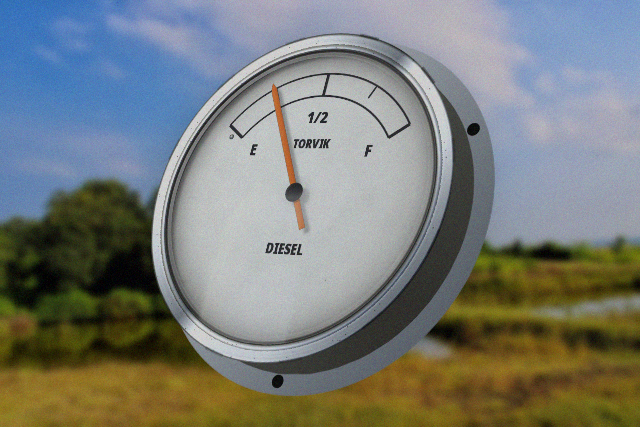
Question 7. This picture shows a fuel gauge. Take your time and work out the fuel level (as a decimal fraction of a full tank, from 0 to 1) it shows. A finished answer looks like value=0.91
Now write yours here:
value=0.25
